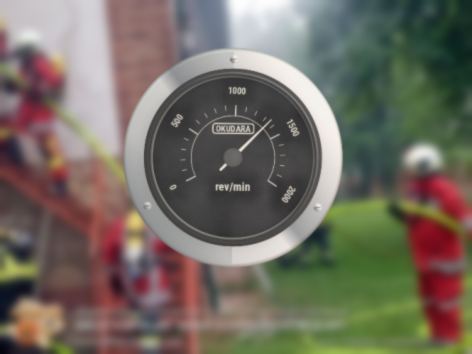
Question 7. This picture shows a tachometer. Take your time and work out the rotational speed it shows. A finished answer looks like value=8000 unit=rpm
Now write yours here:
value=1350 unit=rpm
